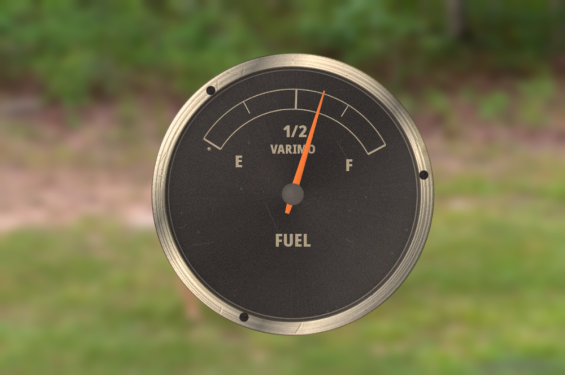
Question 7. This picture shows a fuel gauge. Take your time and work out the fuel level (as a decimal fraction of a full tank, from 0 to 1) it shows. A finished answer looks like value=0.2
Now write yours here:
value=0.625
